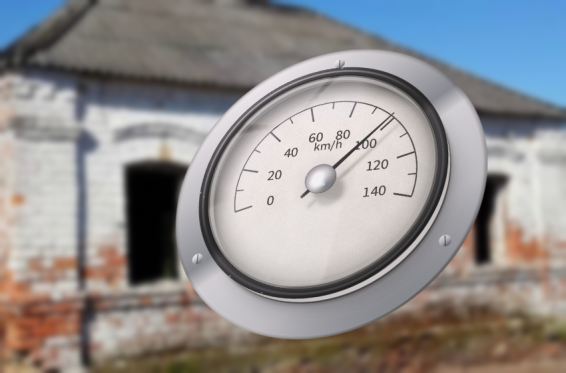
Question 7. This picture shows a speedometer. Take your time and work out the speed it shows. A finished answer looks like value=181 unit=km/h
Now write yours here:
value=100 unit=km/h
